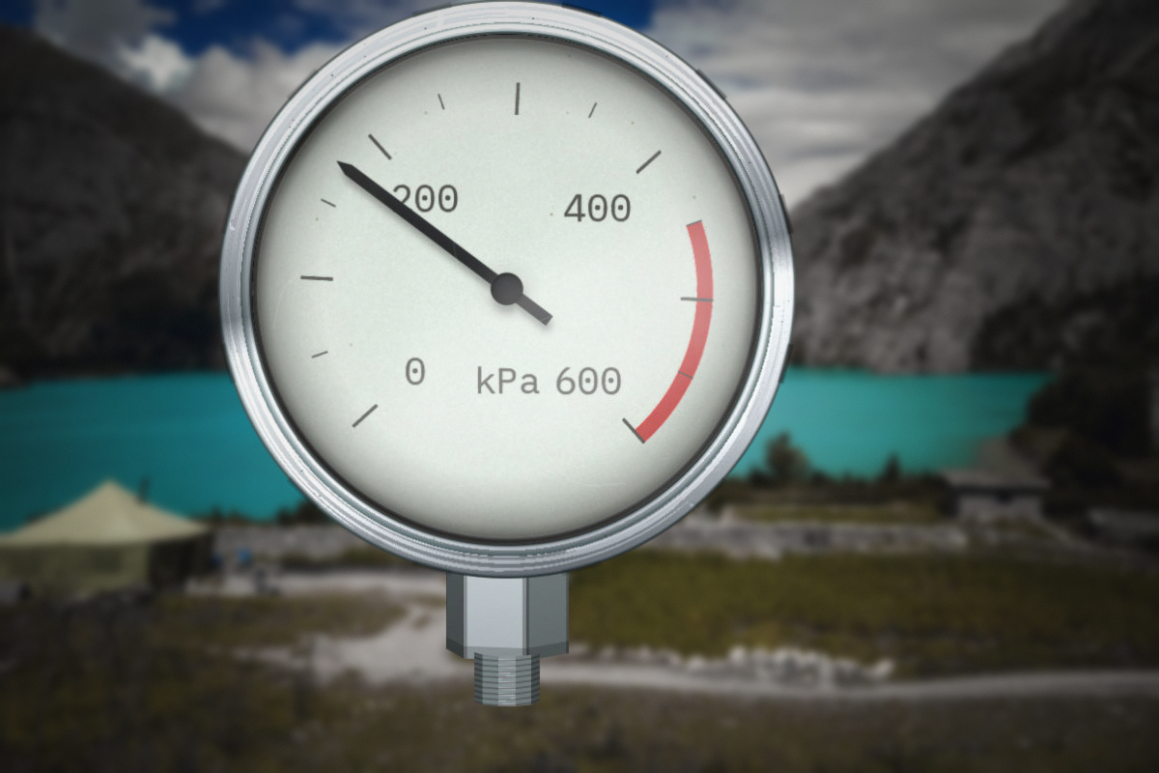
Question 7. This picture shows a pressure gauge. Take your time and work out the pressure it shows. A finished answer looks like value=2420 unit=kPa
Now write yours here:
value=175 unit=kPa
